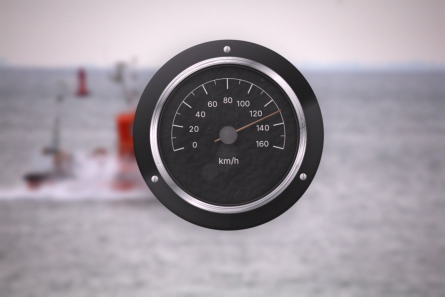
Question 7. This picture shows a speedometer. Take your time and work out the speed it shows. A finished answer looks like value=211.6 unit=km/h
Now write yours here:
value=130 unit=km/h
